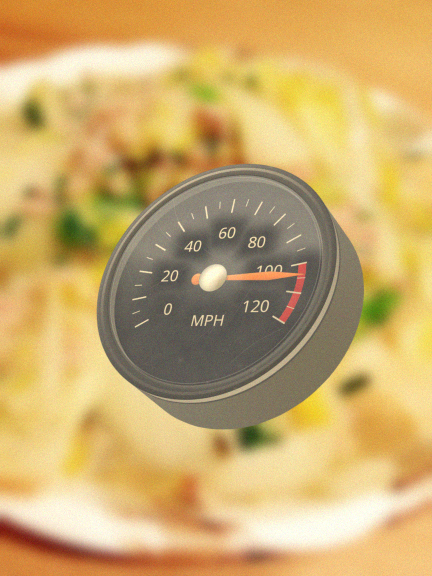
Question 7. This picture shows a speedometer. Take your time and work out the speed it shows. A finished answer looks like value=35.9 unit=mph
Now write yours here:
value=105 unit=mph
